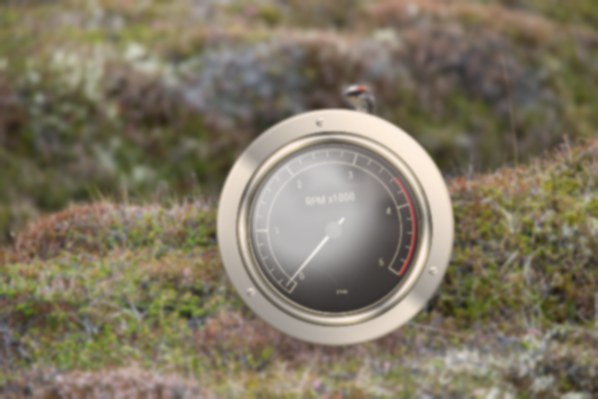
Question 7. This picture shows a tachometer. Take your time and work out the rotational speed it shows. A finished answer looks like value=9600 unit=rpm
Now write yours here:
value=100 unit=rpm
